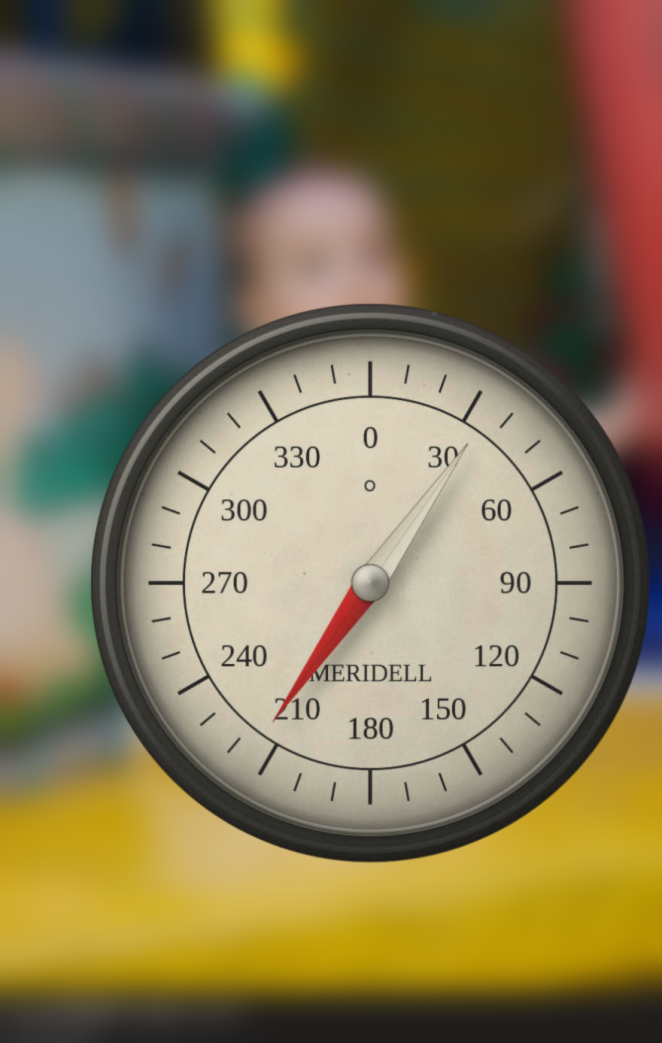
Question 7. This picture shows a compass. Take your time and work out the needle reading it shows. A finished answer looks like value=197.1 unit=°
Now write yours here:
value=215 unit=°
